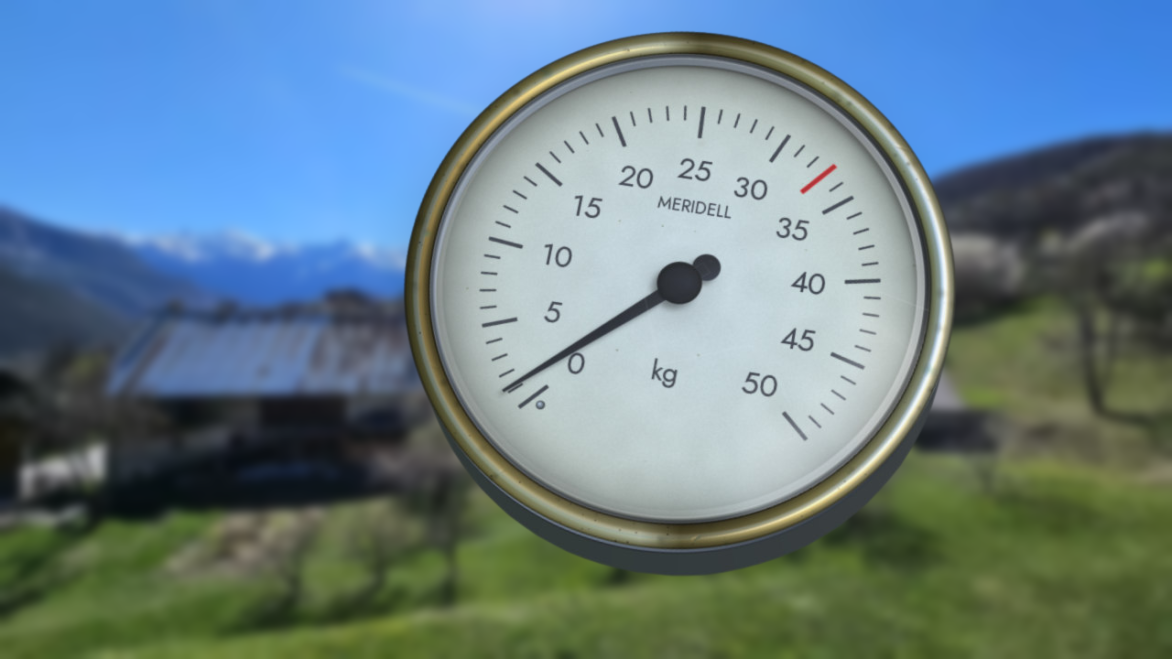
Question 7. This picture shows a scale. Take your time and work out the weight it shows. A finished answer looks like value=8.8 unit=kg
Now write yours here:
value=1 unit=kg
